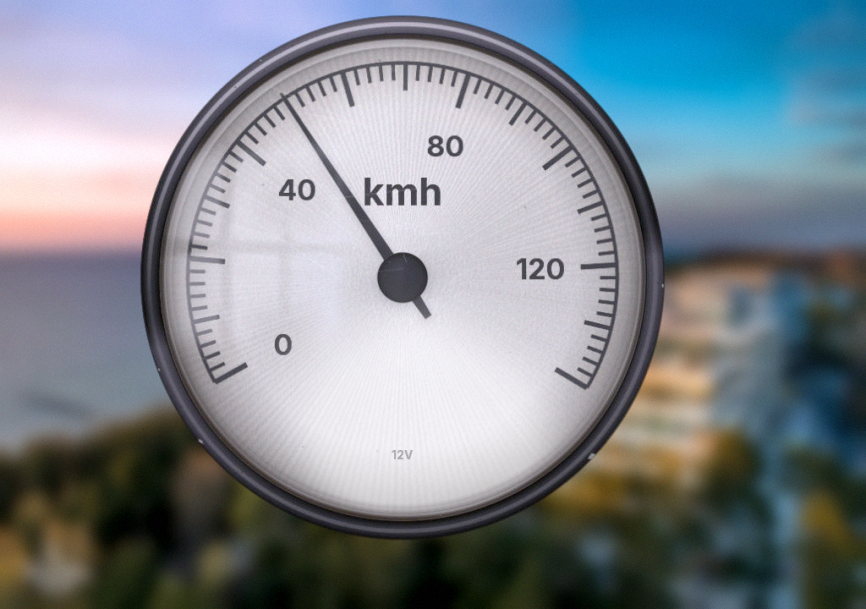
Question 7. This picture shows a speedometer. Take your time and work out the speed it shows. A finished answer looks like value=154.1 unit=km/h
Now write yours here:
value=50 unit=km/h
